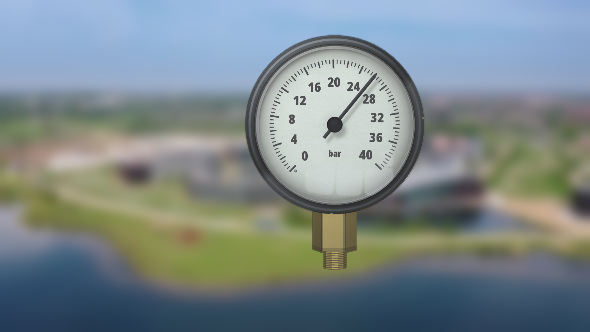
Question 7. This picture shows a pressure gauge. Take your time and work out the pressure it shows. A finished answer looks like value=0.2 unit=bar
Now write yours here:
value=26 unit=bar
